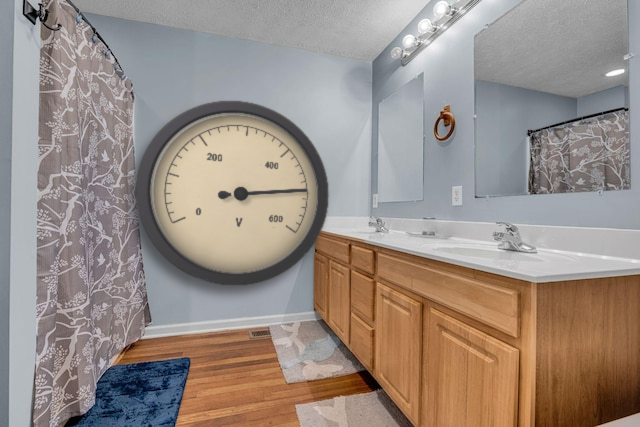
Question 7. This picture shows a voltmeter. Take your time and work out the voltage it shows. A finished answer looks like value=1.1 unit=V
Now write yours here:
value=500 unit=V
